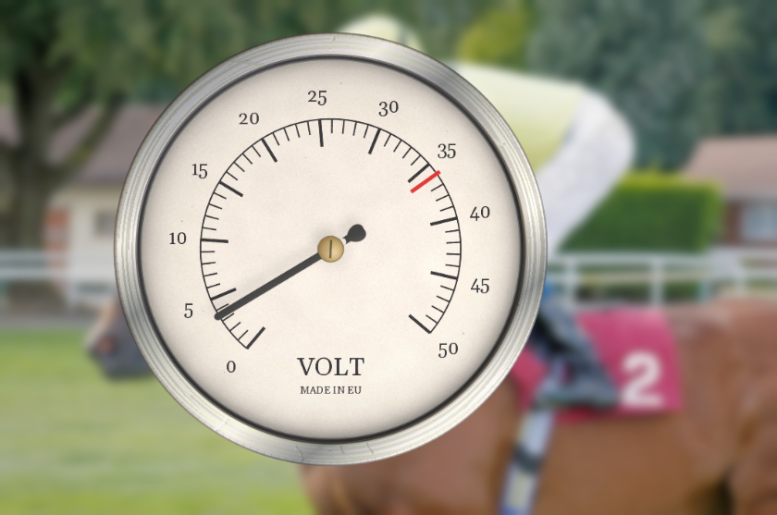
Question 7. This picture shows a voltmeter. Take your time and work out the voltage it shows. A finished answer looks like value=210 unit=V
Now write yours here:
value=3.5 unit=V
